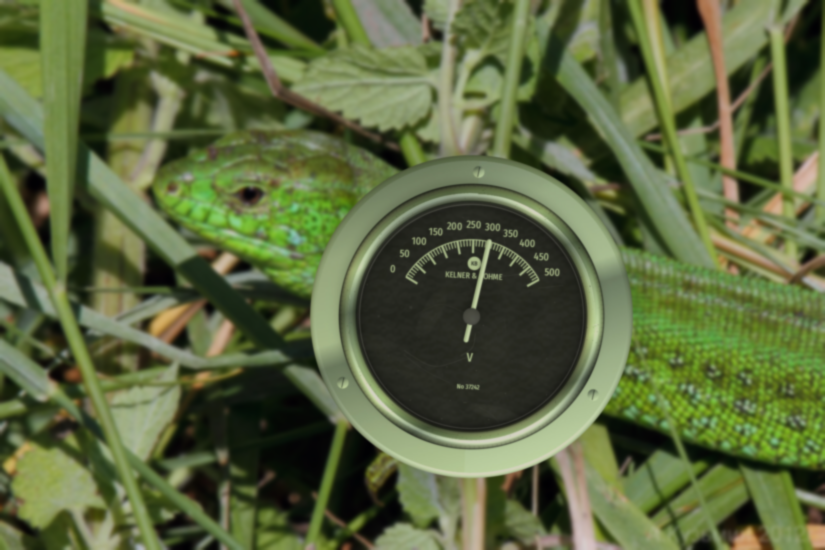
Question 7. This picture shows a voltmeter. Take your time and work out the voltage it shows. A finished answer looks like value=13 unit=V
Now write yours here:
value=300 unit=V
